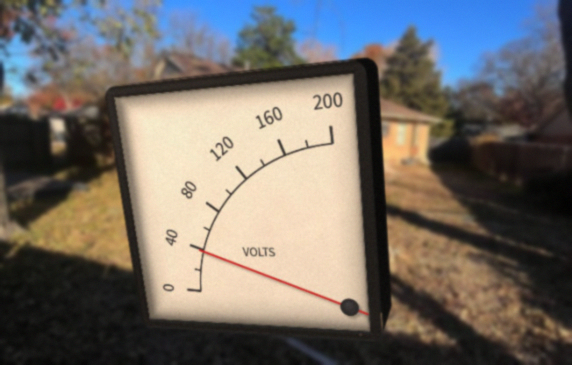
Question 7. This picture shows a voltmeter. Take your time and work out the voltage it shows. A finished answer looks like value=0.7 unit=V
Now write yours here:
value=40 unit=V
